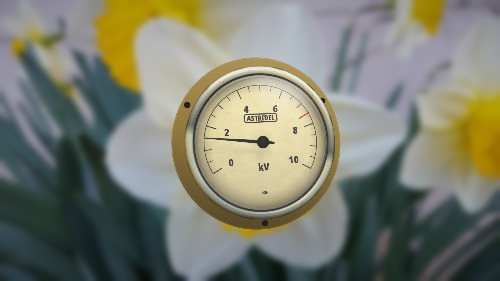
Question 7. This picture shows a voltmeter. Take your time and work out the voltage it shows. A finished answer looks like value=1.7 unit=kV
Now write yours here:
value=1.5 unit=kV
